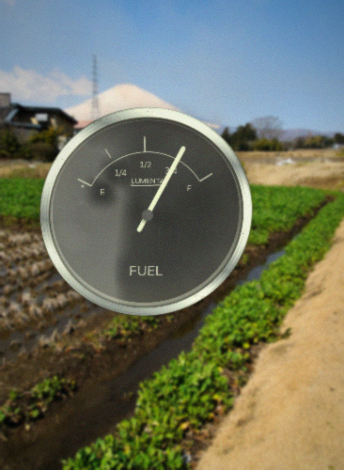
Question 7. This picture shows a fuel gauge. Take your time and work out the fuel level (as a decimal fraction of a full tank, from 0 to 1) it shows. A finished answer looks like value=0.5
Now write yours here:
value=0.75
